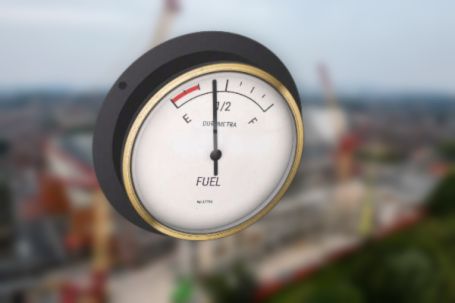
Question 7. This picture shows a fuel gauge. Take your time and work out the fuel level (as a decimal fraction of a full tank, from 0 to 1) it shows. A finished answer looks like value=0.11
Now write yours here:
value=0.375
